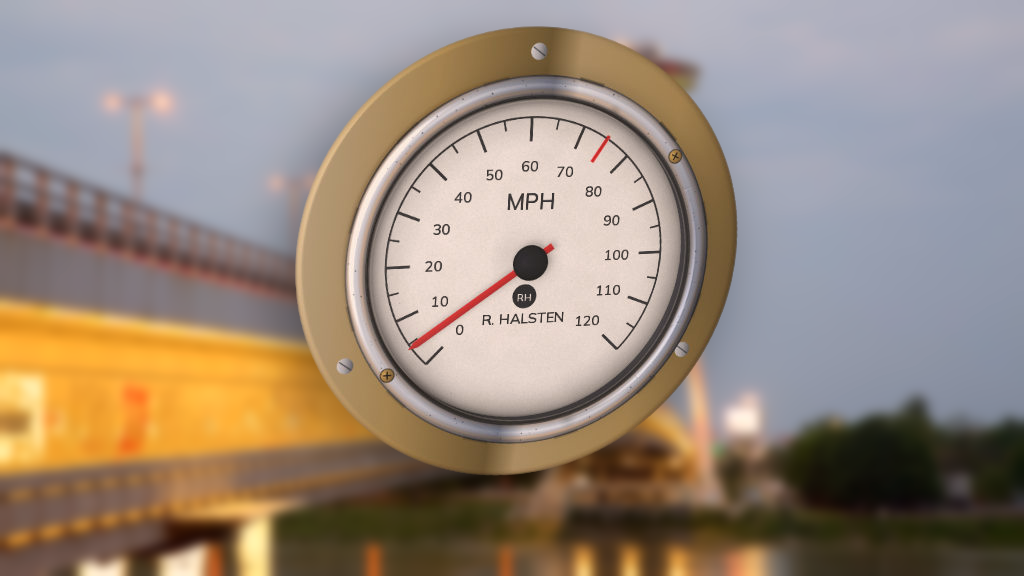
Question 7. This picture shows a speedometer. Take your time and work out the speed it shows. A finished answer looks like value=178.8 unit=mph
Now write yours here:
value=5 unit=mph
